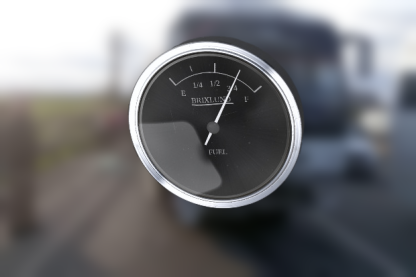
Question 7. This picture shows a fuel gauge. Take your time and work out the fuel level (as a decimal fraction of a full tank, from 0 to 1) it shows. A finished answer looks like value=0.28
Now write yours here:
value=0.75
